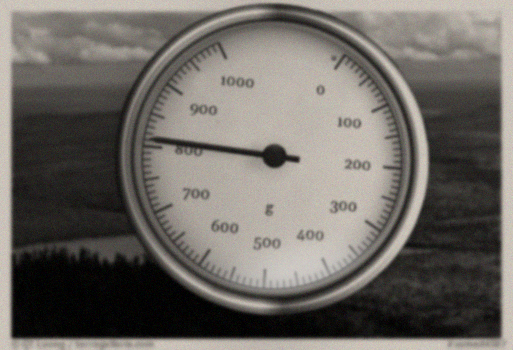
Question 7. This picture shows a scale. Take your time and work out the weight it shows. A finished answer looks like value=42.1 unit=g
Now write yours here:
value=810 unit=g
